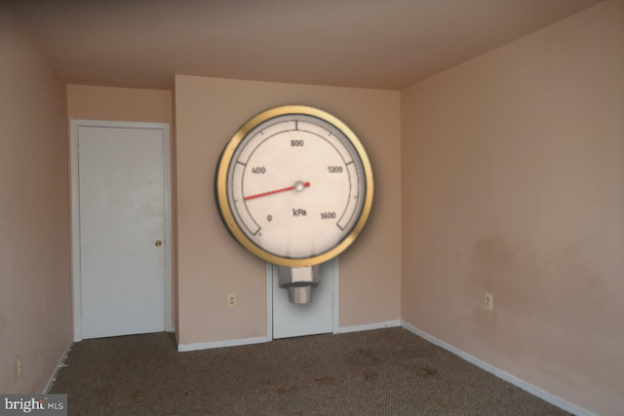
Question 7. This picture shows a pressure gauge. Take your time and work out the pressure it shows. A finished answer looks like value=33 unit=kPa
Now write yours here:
value=200 unit=kPa
